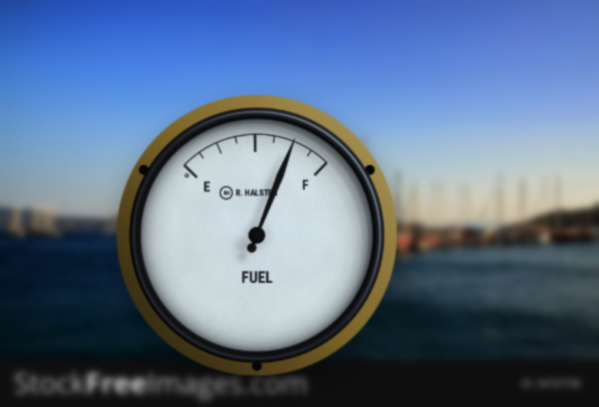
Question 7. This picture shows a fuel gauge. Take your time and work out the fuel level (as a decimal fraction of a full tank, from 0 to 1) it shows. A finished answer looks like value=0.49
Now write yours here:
value=0.75
